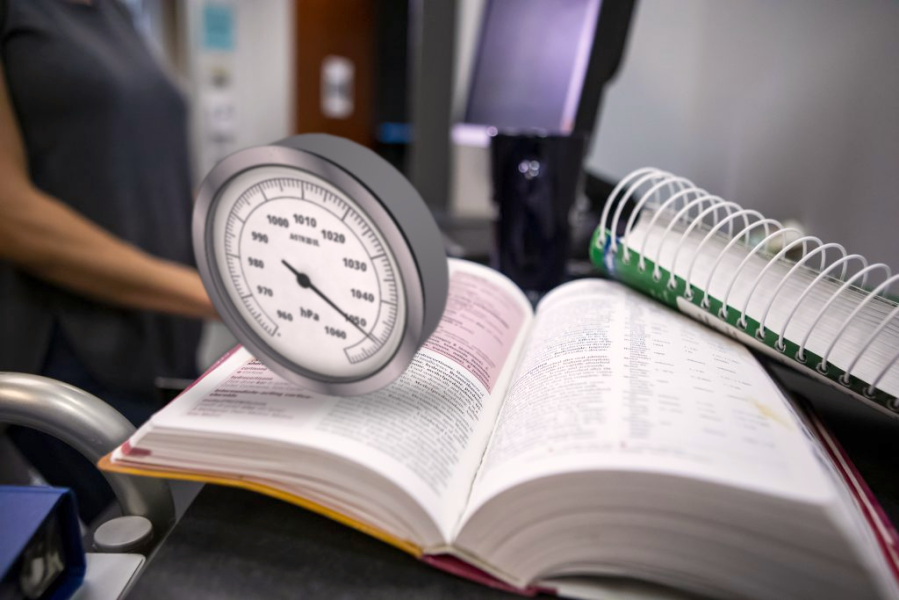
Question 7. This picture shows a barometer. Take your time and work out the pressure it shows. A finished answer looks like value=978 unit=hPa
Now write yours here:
value=1050 unit=hPa
